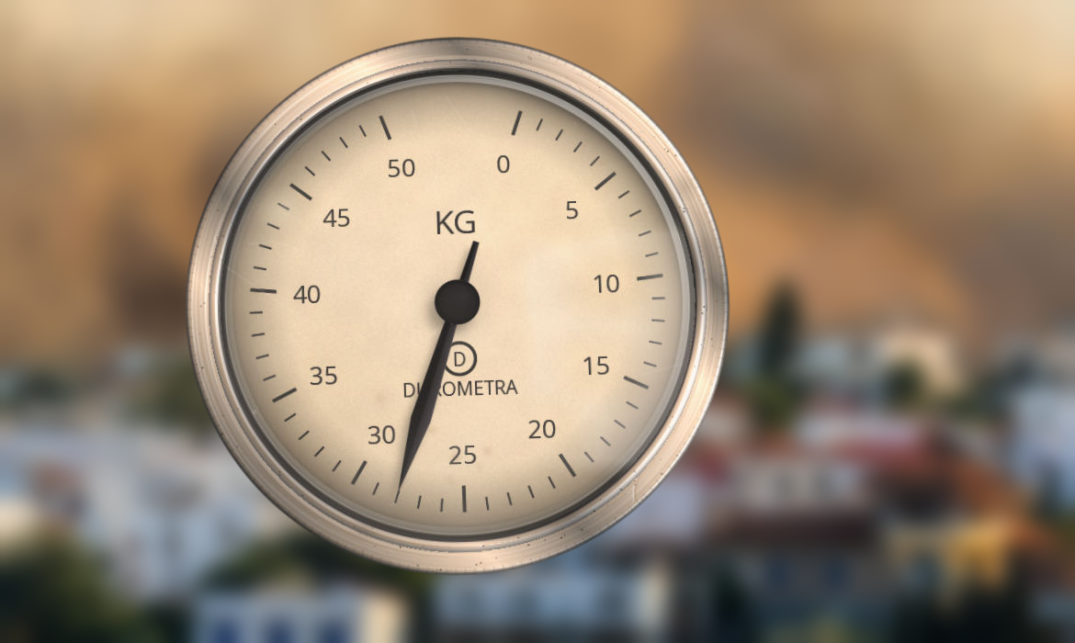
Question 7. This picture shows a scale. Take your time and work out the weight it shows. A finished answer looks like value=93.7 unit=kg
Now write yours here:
value=28 unit=kg
